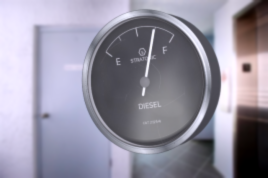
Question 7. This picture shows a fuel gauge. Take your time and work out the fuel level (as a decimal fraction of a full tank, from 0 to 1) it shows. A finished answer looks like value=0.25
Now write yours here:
value=0.75
